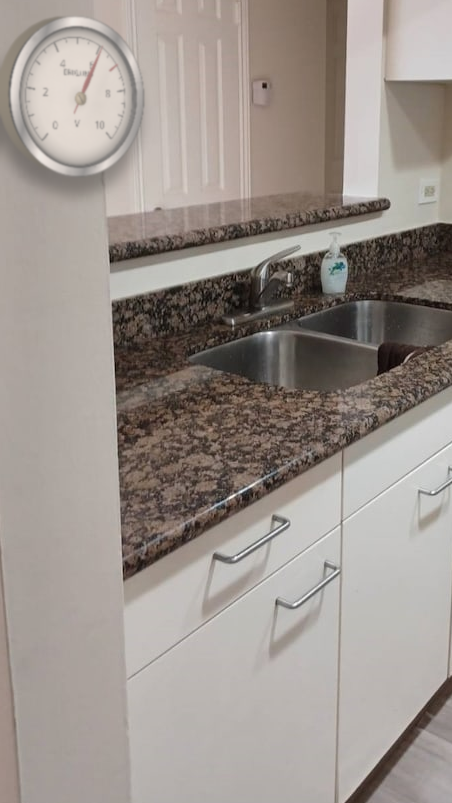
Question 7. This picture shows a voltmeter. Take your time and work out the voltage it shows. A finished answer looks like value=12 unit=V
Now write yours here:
value=6 unit=V
